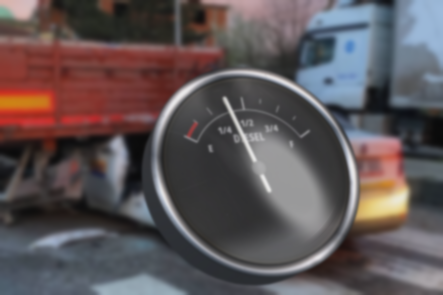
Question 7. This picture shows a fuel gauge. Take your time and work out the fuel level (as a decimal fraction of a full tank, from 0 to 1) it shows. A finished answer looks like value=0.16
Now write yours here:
value=0.375
